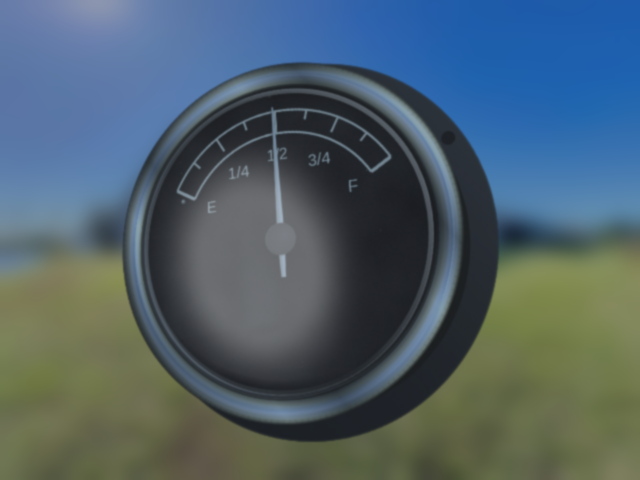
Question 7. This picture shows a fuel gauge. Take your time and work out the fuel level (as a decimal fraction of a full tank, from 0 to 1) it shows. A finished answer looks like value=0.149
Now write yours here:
value=0.5
